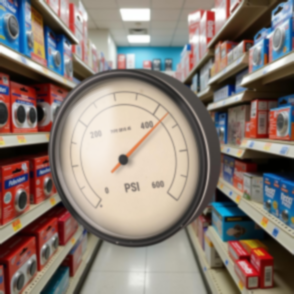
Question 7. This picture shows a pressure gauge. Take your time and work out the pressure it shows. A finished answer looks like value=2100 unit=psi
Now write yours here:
value=425 unit=psi
